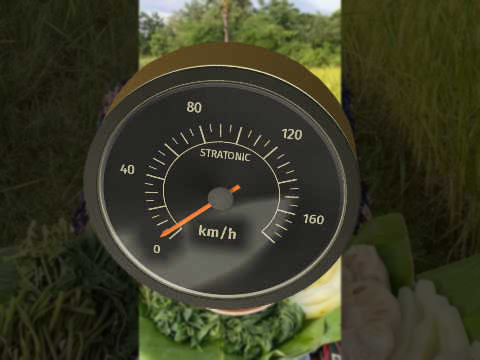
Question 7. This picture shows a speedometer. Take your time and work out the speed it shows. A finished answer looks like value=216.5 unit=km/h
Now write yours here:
value=5 unit=km/h
